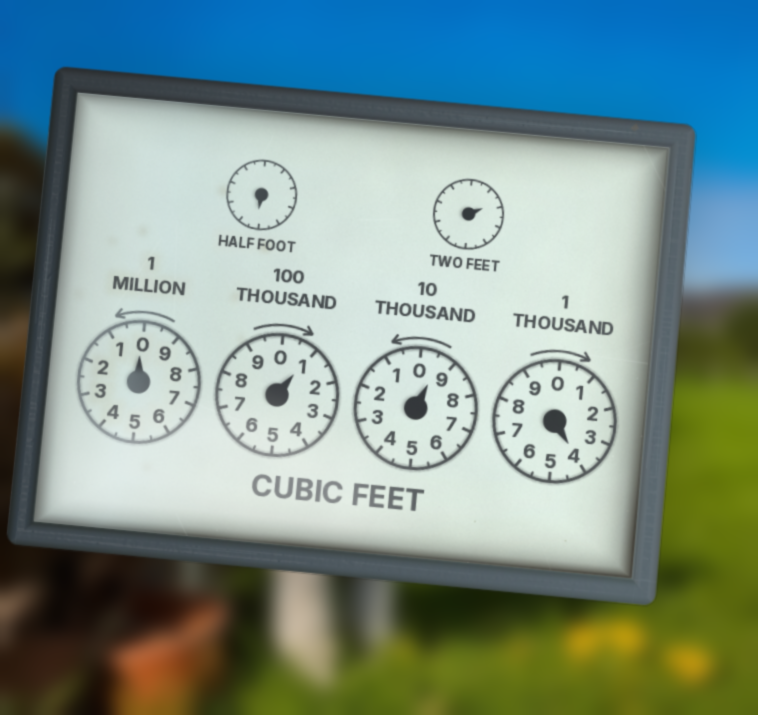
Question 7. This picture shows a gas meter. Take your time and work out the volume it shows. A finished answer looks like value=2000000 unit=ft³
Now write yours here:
value=9400 unit=ft³
